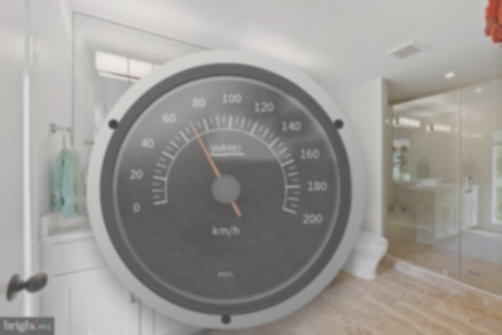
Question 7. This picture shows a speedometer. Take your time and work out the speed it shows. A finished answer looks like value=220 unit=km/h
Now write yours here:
value=70 unit=km/h
